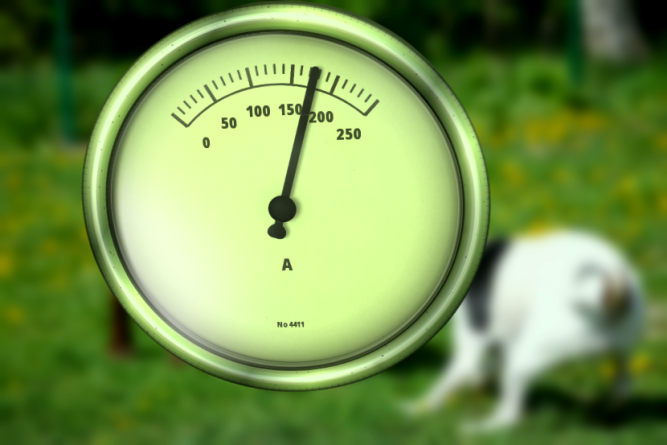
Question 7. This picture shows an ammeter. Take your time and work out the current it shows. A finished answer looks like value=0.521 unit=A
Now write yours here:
value=175 unit=A
